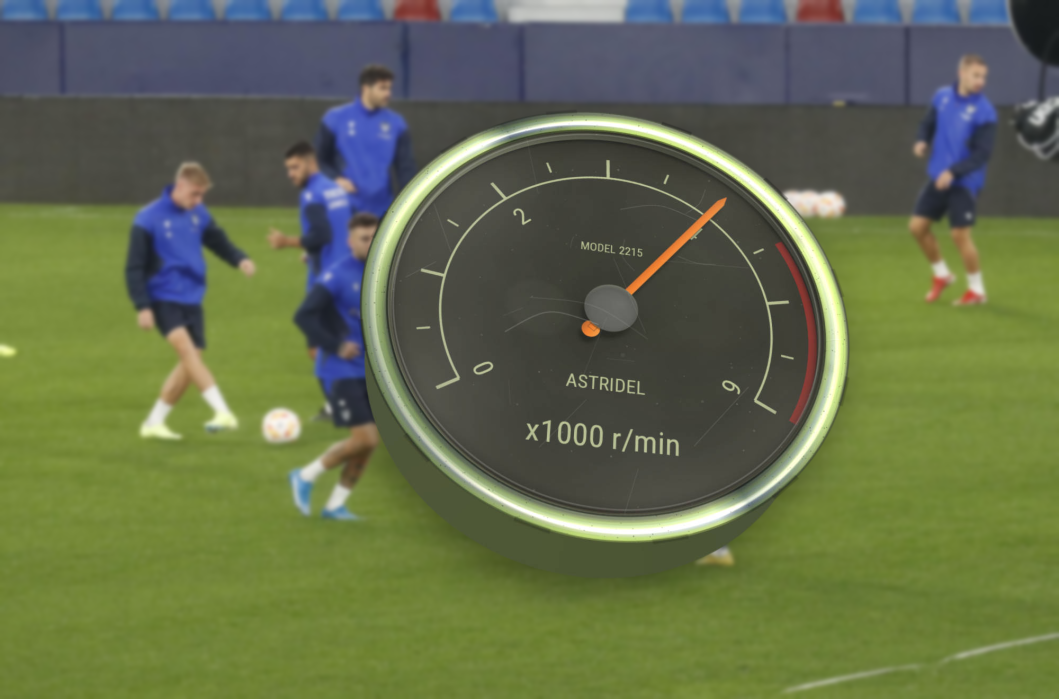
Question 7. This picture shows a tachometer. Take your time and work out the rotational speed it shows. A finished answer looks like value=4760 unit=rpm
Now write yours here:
value=4000 unit=rpm
